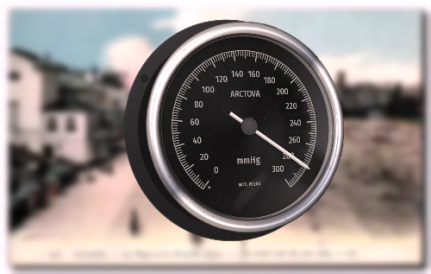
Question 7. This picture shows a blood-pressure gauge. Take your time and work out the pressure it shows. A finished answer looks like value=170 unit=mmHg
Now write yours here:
value=280 unit=mmHg
